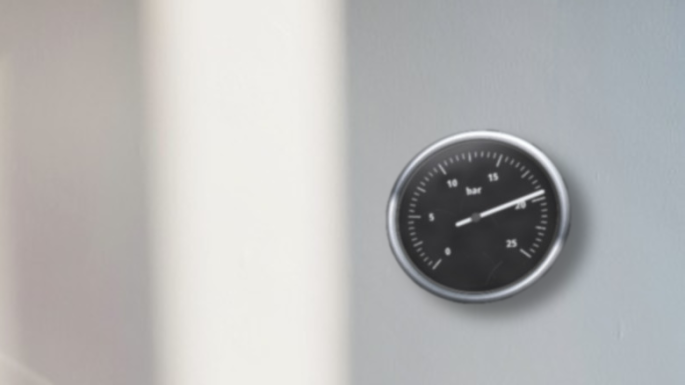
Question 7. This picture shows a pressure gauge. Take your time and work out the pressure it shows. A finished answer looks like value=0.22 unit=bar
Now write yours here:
value=19.5 unit=bar
